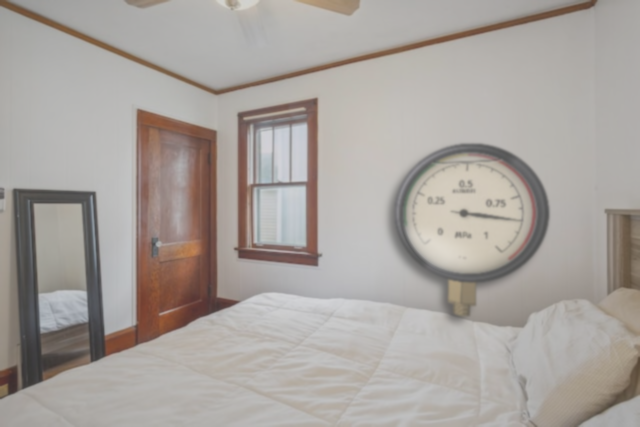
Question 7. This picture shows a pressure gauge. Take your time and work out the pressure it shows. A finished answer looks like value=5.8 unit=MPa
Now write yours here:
value=0.85 unit=MPa
